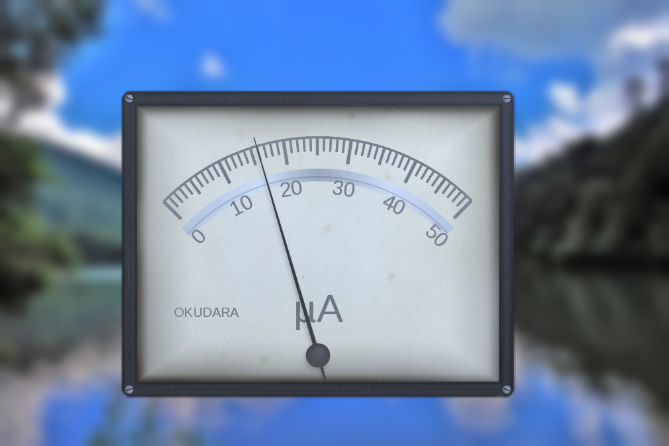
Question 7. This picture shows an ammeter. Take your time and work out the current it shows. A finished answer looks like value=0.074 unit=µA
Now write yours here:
value=16 unit=µA
